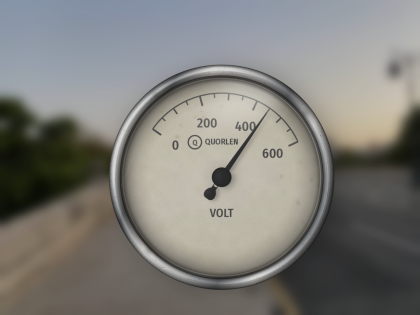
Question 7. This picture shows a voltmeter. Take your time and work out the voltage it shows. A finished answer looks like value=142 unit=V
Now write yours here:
value=450 unit=V
